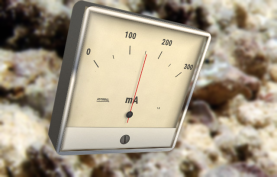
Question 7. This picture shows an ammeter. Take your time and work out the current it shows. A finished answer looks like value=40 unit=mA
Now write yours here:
value=150 unit=mA
